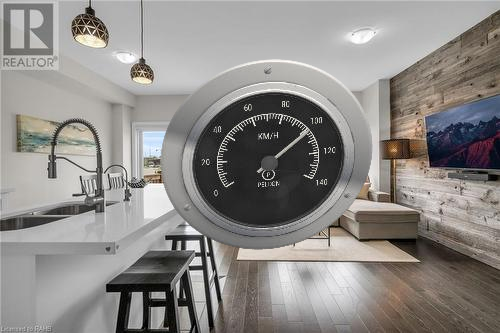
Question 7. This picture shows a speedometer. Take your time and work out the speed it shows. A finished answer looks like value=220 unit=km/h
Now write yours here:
value=100 unit=km/h
